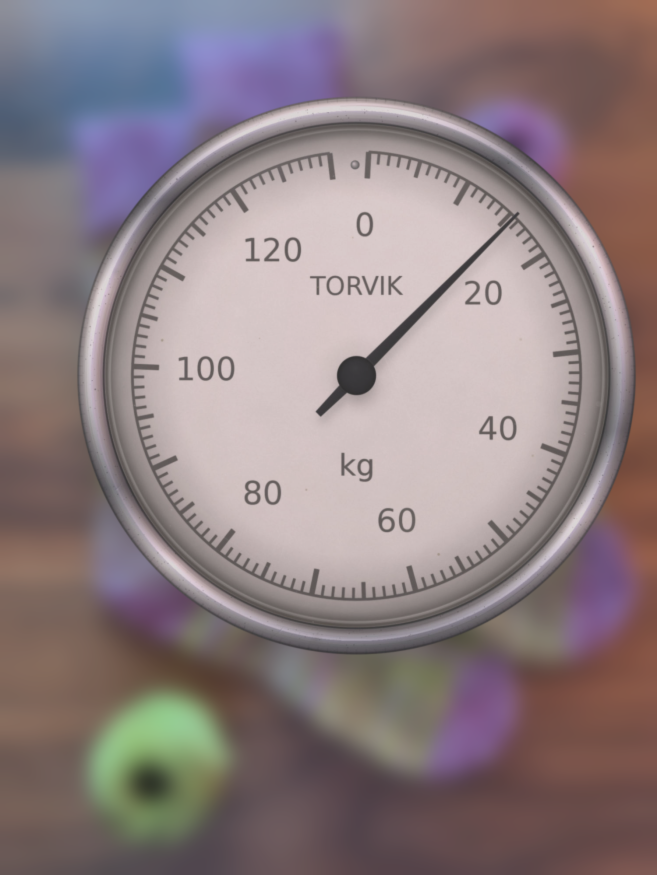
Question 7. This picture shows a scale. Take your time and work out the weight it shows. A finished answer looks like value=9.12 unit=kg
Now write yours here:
value=15.5 unit=kg
